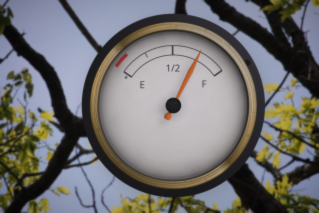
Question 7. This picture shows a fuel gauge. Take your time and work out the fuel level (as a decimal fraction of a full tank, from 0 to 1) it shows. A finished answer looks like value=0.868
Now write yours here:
value=0.75
